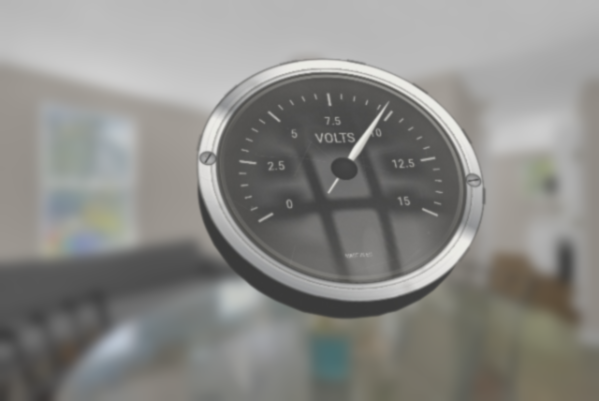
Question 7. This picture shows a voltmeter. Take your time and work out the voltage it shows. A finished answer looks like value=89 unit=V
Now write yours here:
value=9.75 unit=V
